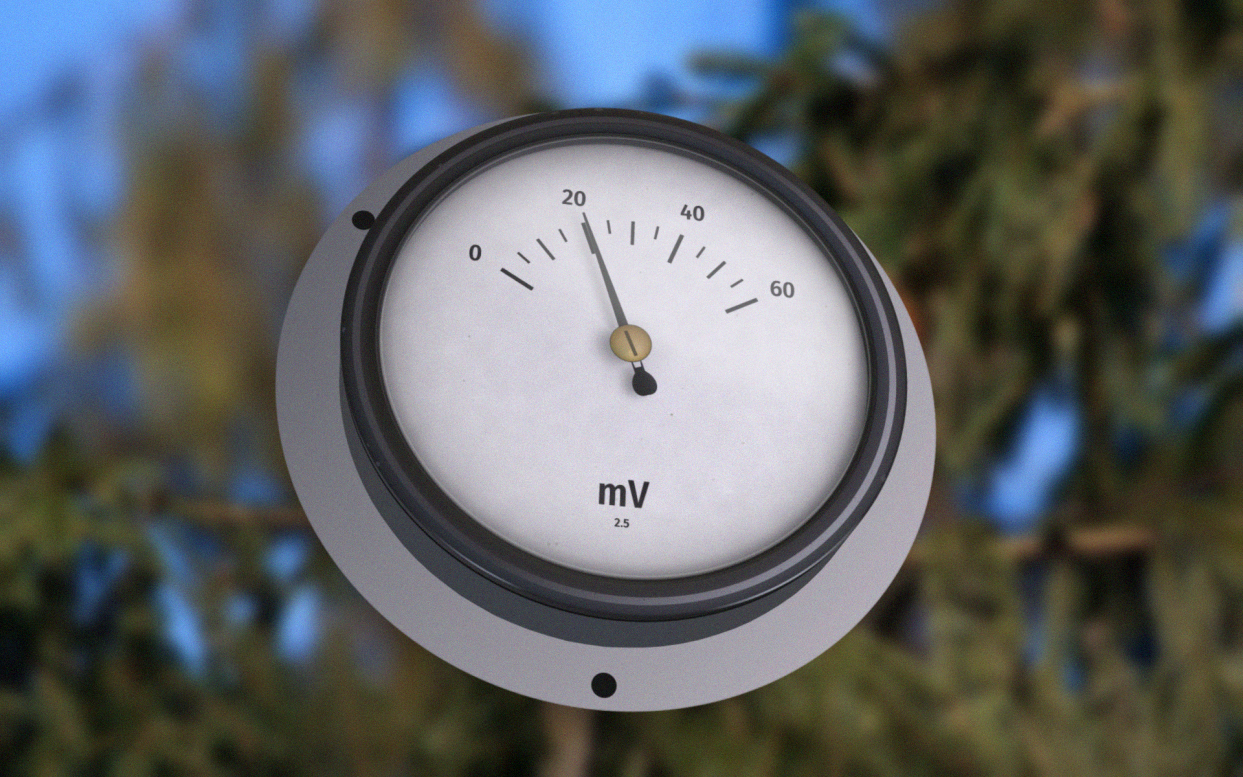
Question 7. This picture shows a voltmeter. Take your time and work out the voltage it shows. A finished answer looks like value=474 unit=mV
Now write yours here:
value=20 unit=mV
